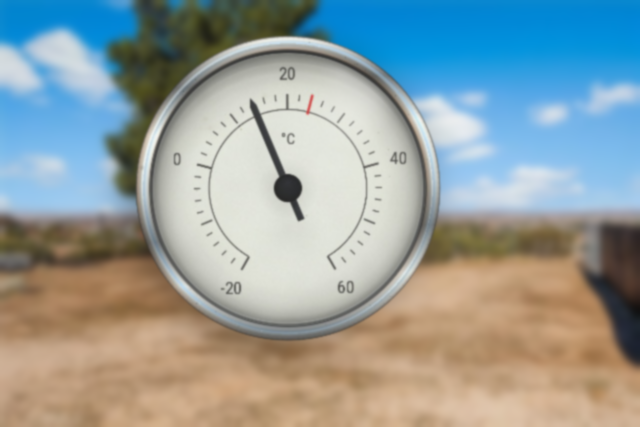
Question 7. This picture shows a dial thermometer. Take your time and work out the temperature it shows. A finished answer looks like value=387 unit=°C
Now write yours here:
value=14 unit=°C
